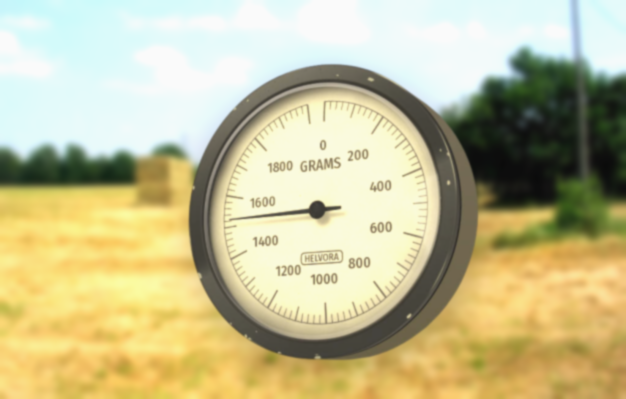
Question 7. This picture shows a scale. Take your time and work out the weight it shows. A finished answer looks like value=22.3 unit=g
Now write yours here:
value=1520 unit=g
